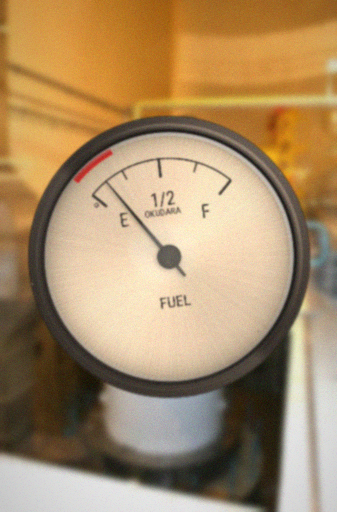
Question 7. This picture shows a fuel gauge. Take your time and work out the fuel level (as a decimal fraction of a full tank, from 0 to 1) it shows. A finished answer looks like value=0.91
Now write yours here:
value=0.125
